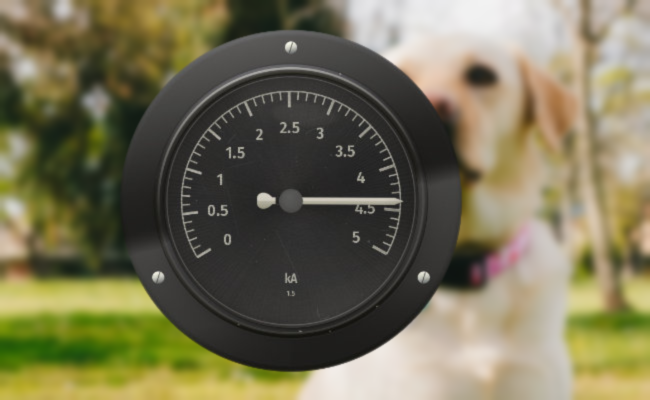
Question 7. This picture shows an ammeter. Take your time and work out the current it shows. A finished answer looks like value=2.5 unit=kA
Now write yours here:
value=4.4 unit=kA
